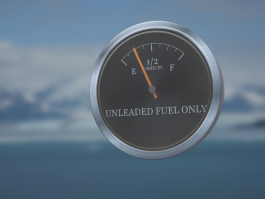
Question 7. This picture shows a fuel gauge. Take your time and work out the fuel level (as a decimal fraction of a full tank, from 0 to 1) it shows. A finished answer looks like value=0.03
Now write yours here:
value=0.25
